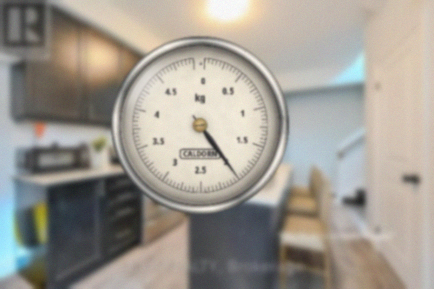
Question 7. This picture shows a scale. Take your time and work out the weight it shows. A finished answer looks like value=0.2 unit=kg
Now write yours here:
value=2 unit=kg
